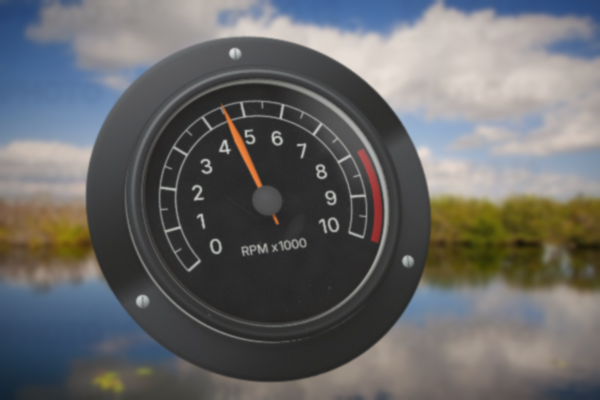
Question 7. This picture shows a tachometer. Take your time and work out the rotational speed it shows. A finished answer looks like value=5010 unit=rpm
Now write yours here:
value=4500 unit=rpm
